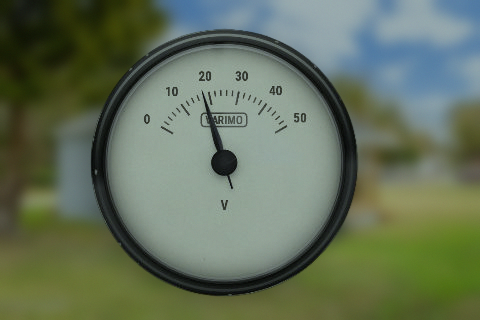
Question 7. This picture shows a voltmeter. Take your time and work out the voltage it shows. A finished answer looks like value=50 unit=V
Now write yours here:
value=18 unit=V
